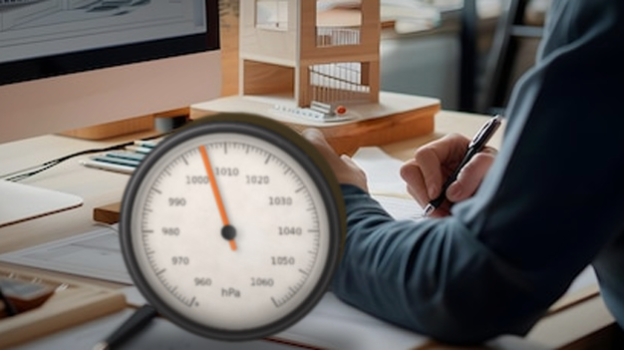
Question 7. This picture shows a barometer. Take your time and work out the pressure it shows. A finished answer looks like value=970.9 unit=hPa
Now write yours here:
value=1005 unit=hPa
